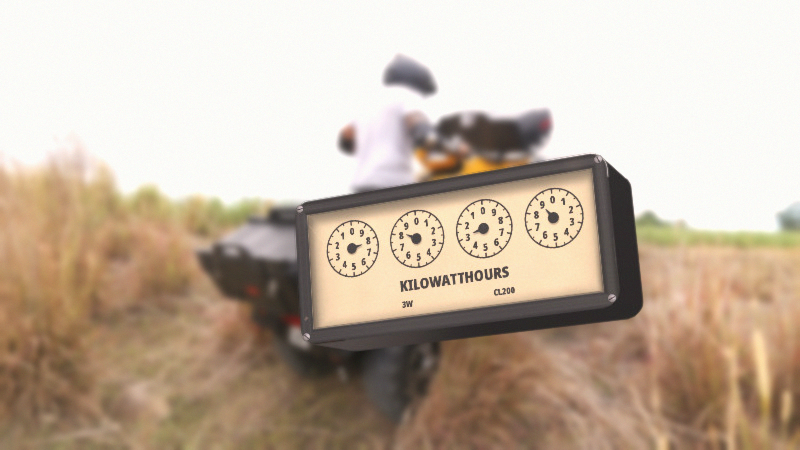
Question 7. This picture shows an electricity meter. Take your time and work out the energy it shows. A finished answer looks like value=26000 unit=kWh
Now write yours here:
value=7829 unit=kWh
